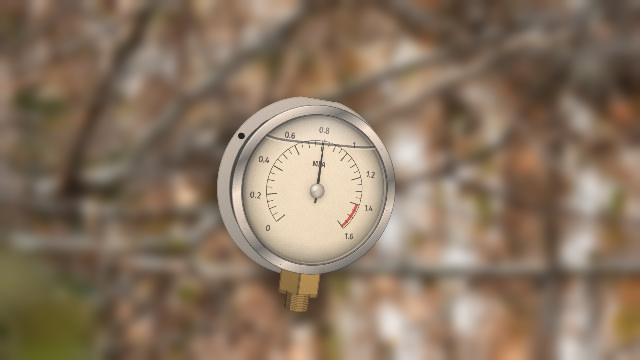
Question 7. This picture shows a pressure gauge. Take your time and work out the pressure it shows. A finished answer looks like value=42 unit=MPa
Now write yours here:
value=0.8 unit=MPa
